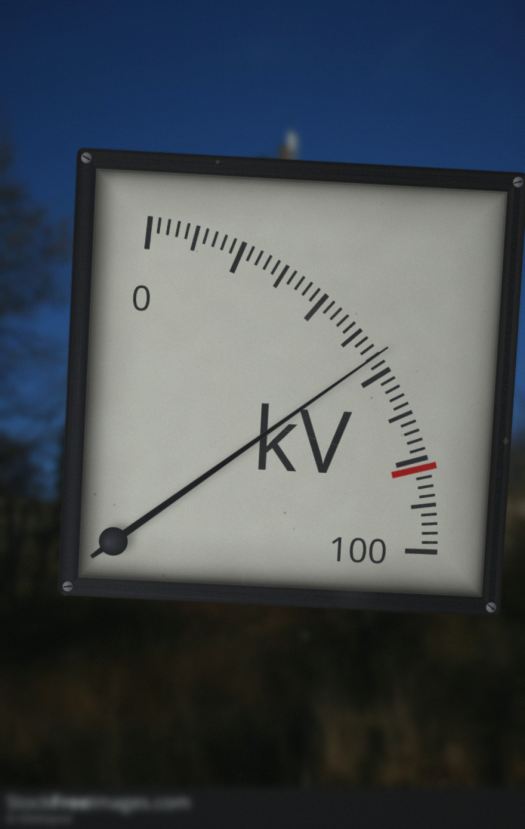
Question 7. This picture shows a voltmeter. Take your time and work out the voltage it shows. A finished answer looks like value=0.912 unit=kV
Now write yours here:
value=56 unit=kV
